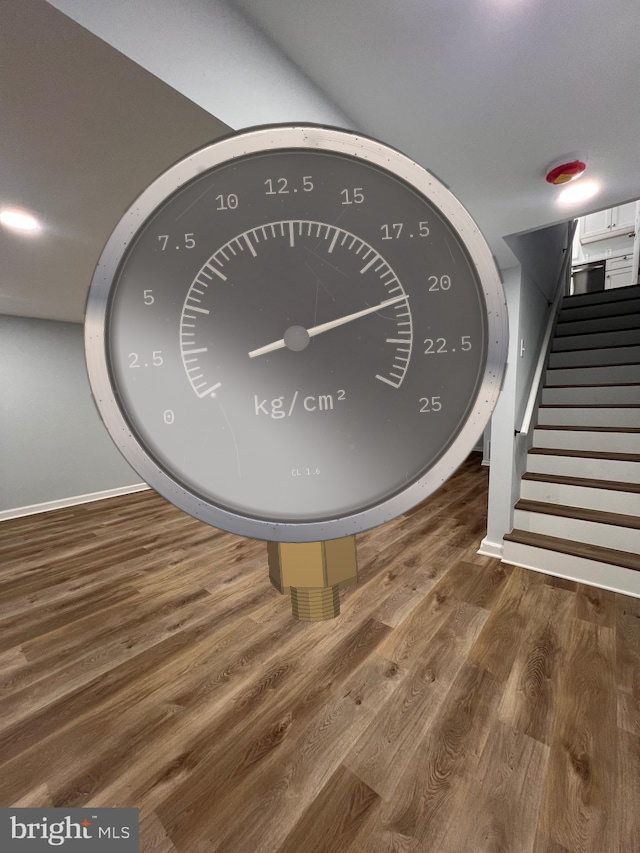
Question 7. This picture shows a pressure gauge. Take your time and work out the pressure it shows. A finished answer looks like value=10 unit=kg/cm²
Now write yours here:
value=20 unit=kg/cm²
